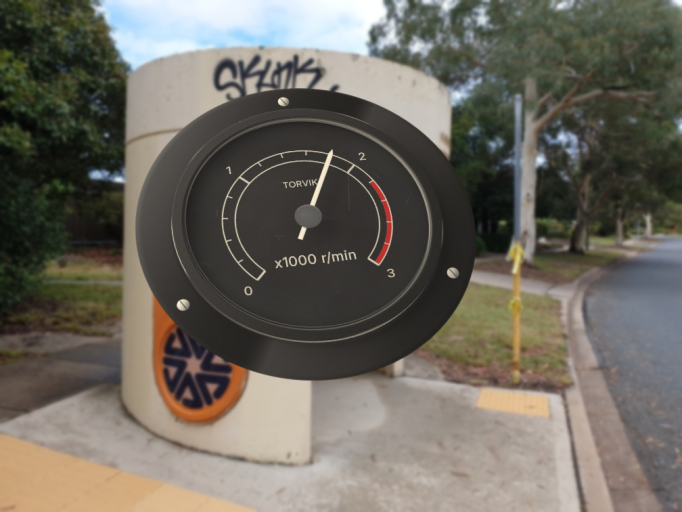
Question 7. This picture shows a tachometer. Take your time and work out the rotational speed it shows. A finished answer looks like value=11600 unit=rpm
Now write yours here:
value=1800 unit=rpm
